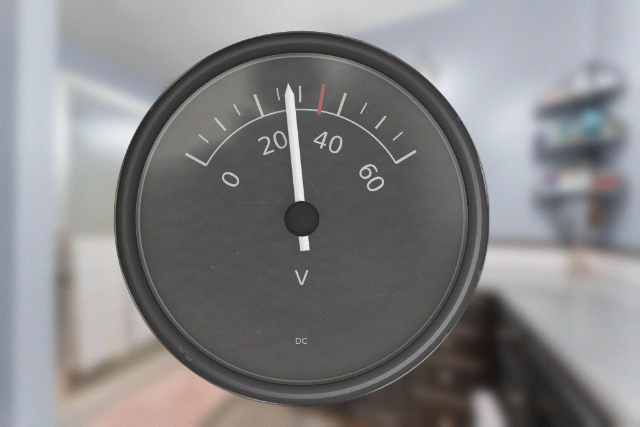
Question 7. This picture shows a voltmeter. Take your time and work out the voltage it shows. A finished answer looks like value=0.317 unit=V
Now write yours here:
value=27.5 unit=V
